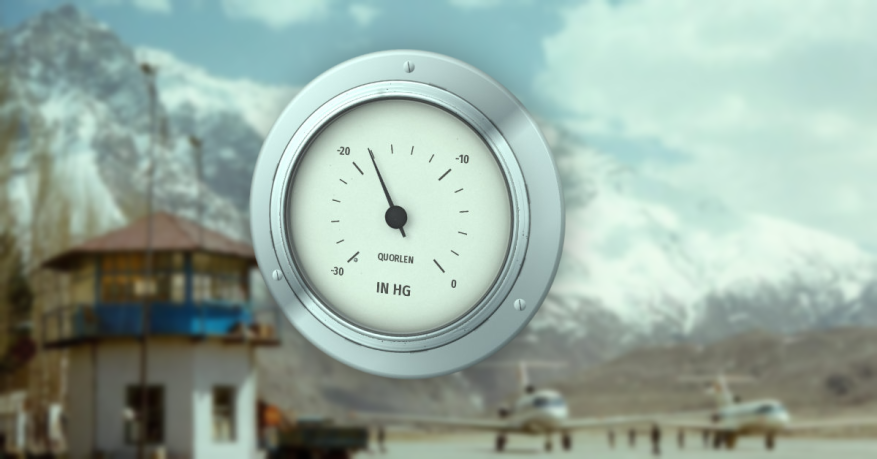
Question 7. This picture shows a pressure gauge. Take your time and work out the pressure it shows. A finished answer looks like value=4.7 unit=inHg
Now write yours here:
value=-18 unit=inHg
